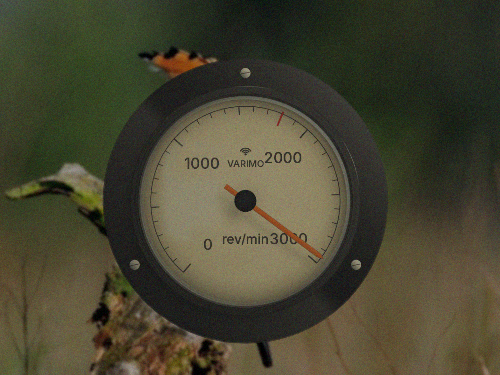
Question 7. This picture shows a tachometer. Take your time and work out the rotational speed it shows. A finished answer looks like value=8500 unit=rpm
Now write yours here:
value=2950 unit=rpm
